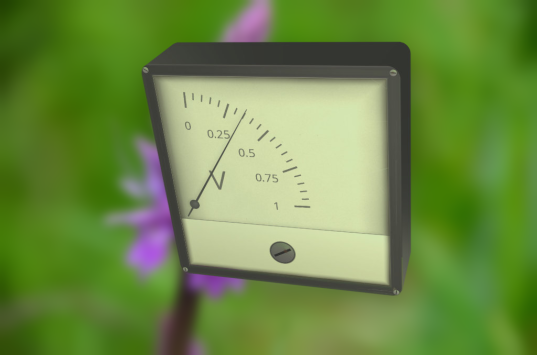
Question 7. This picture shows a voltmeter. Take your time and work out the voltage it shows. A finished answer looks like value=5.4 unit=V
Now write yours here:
value=0.35 unit=V
